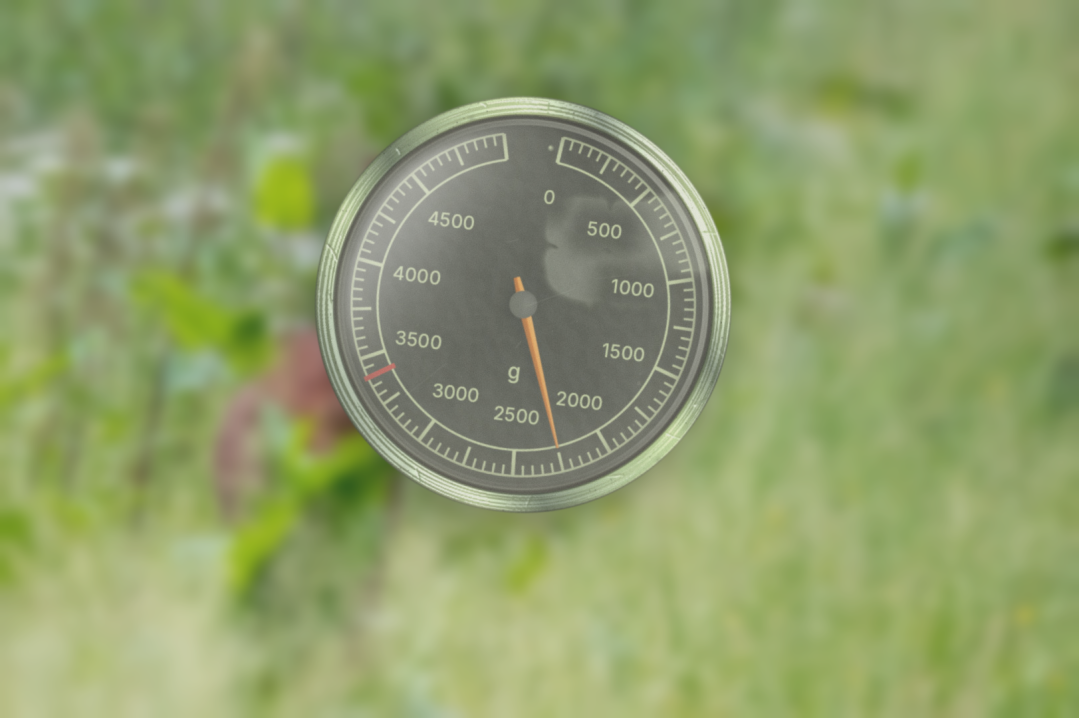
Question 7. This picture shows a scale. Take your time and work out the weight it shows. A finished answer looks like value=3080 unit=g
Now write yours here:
value=2250 unit=g
